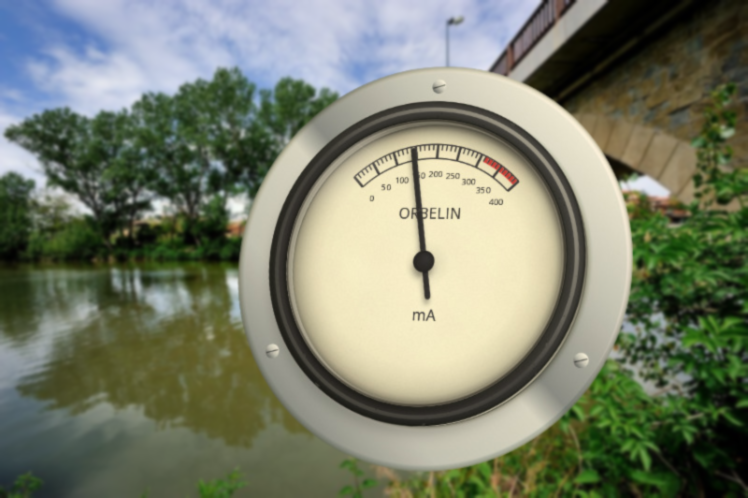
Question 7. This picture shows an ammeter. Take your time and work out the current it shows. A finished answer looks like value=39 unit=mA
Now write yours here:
value=150 unit=mA
